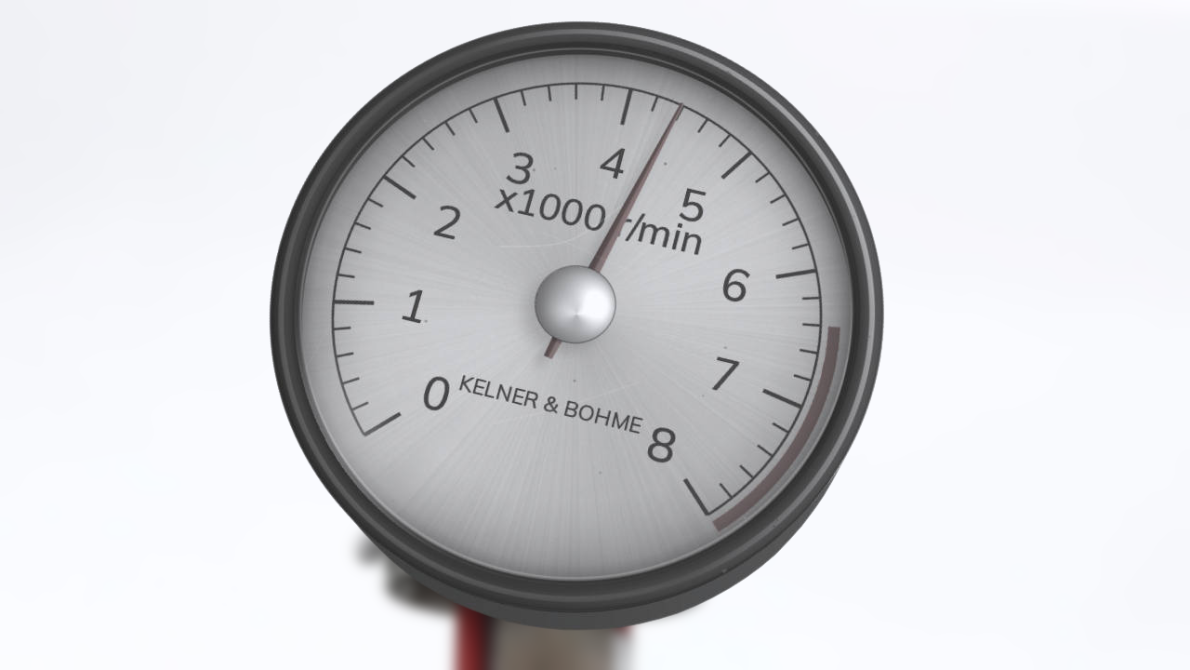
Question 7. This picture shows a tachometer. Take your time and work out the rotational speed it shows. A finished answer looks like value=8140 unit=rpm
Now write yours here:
value=4400 unit=rpm
